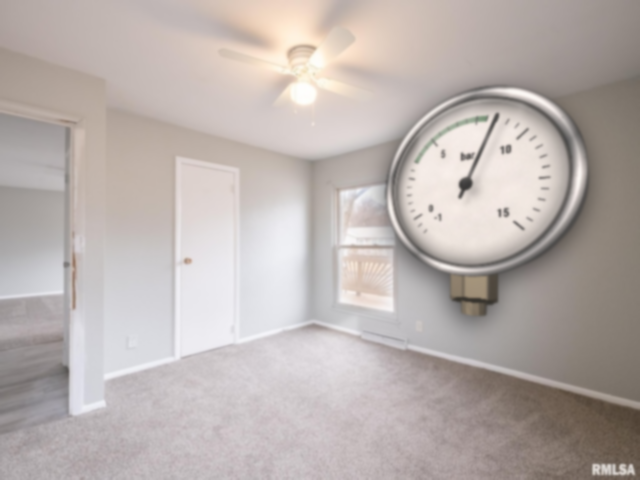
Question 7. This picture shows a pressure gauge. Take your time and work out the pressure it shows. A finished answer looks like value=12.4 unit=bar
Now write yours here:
value=8.5 unit=bar
